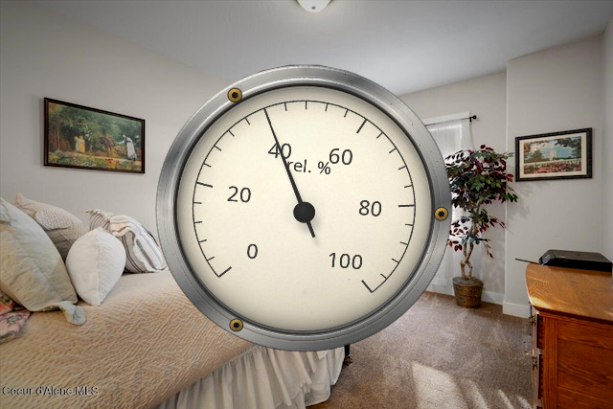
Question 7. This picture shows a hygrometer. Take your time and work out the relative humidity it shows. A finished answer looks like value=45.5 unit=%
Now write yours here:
value=40 unit=%
